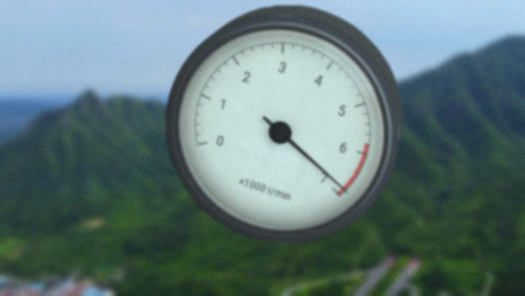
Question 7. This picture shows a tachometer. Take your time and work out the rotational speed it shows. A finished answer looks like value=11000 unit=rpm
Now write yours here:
value=6800 unit=rpm
